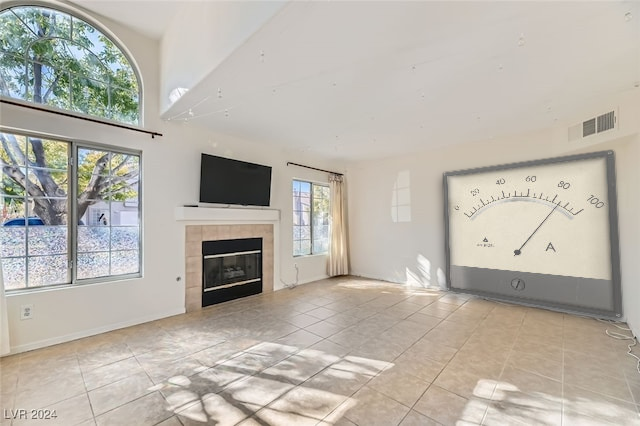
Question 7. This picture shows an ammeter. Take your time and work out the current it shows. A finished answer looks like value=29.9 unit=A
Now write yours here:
value=85 unit=A
